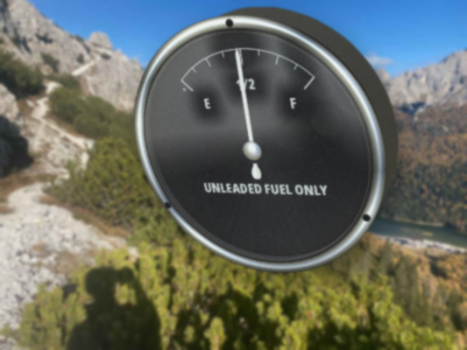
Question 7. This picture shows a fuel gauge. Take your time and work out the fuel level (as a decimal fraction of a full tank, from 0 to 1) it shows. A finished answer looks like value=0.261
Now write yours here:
value=0.5
